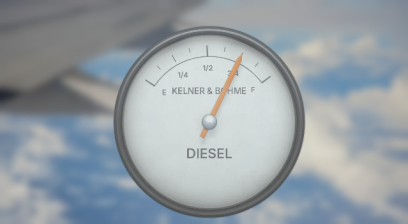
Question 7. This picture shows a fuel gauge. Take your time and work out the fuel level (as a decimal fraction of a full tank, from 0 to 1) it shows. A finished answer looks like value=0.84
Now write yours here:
value=0.75
